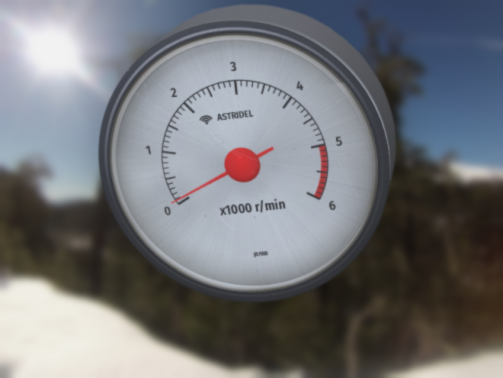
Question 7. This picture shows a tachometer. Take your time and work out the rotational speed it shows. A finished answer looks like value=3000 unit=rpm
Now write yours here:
value=100 unit=rpm
